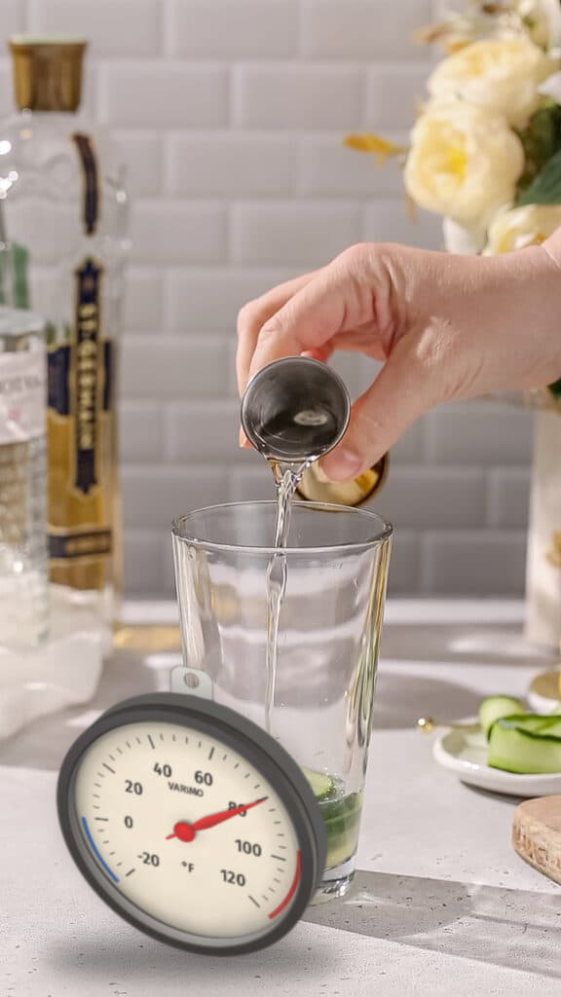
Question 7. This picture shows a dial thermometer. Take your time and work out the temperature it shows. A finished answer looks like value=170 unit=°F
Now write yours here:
value=80 unit=°F
